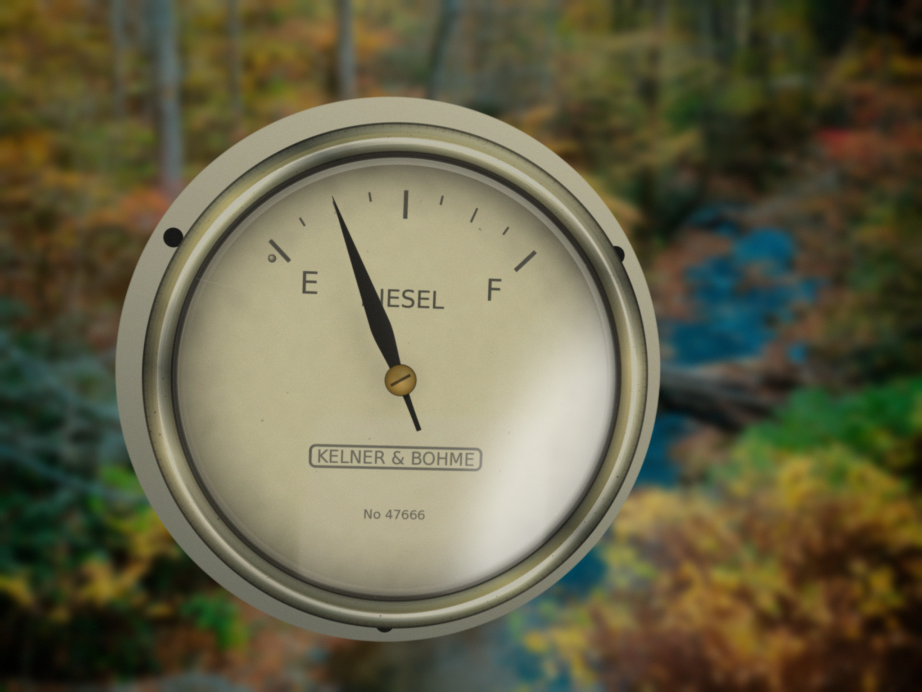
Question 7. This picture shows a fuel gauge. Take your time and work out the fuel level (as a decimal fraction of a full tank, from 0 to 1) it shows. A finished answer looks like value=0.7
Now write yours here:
value=0.25
